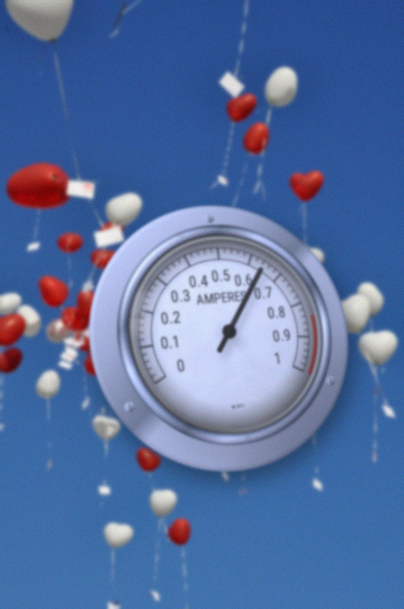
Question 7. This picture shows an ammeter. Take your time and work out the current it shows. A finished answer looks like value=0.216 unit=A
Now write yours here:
value=0.64 unit=A
